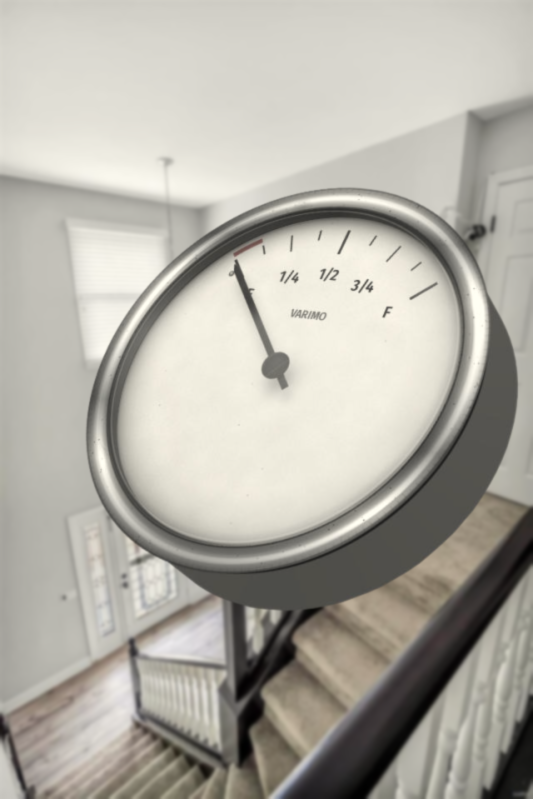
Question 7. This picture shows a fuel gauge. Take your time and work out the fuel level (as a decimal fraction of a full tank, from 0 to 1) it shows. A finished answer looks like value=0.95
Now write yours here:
value=0
